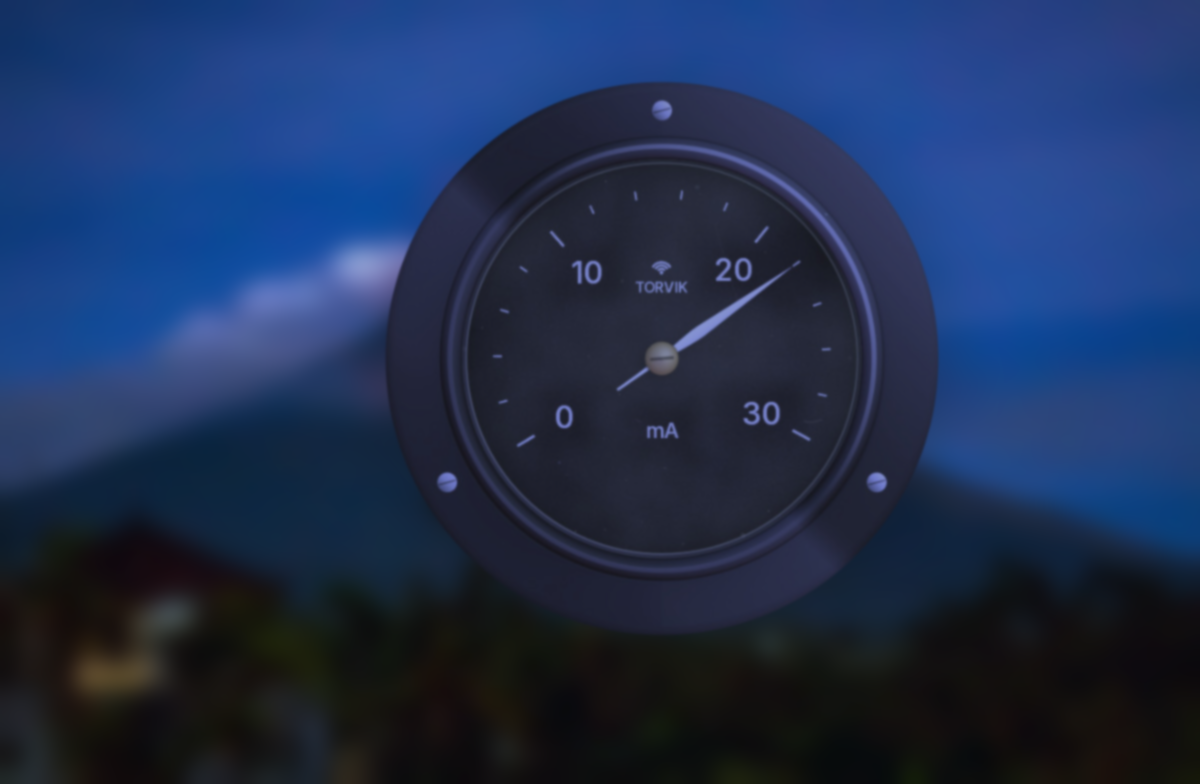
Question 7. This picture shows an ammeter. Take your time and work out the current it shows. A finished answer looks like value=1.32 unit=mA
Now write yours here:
value=22 unit=mA
